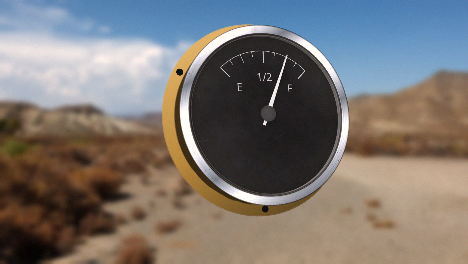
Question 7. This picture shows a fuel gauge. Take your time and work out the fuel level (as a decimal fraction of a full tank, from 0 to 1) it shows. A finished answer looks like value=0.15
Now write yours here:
value=0.75
